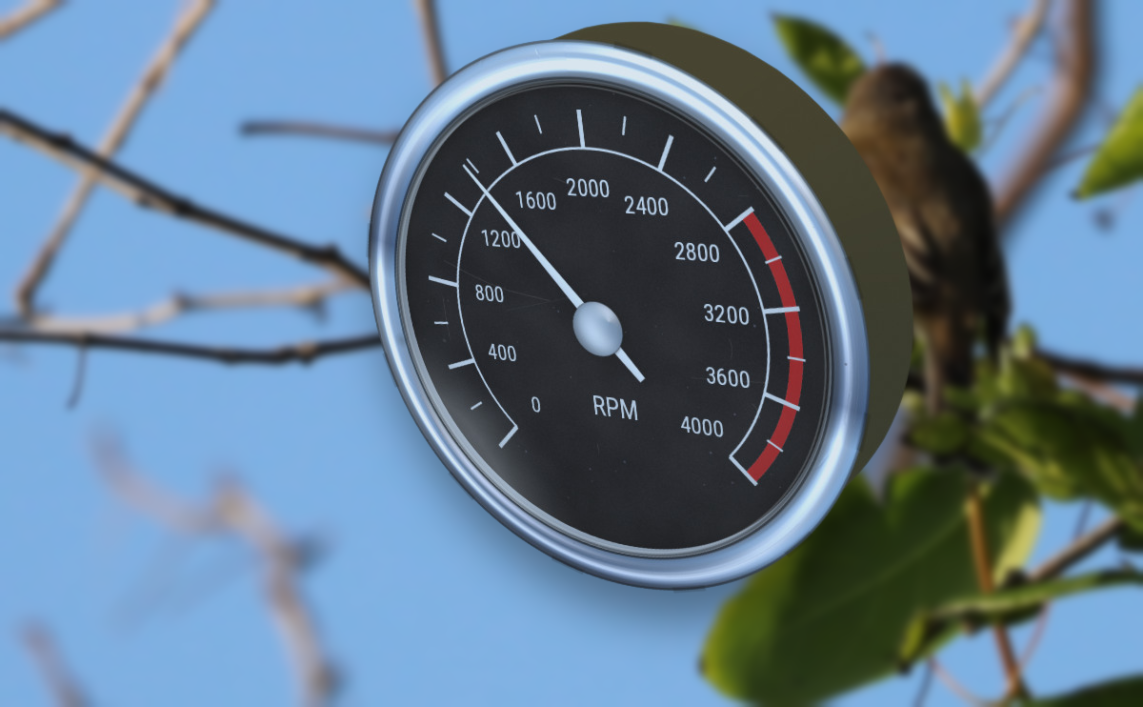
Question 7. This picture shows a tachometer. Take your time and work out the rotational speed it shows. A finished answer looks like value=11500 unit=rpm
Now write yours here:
value=1400 unit=rpm
